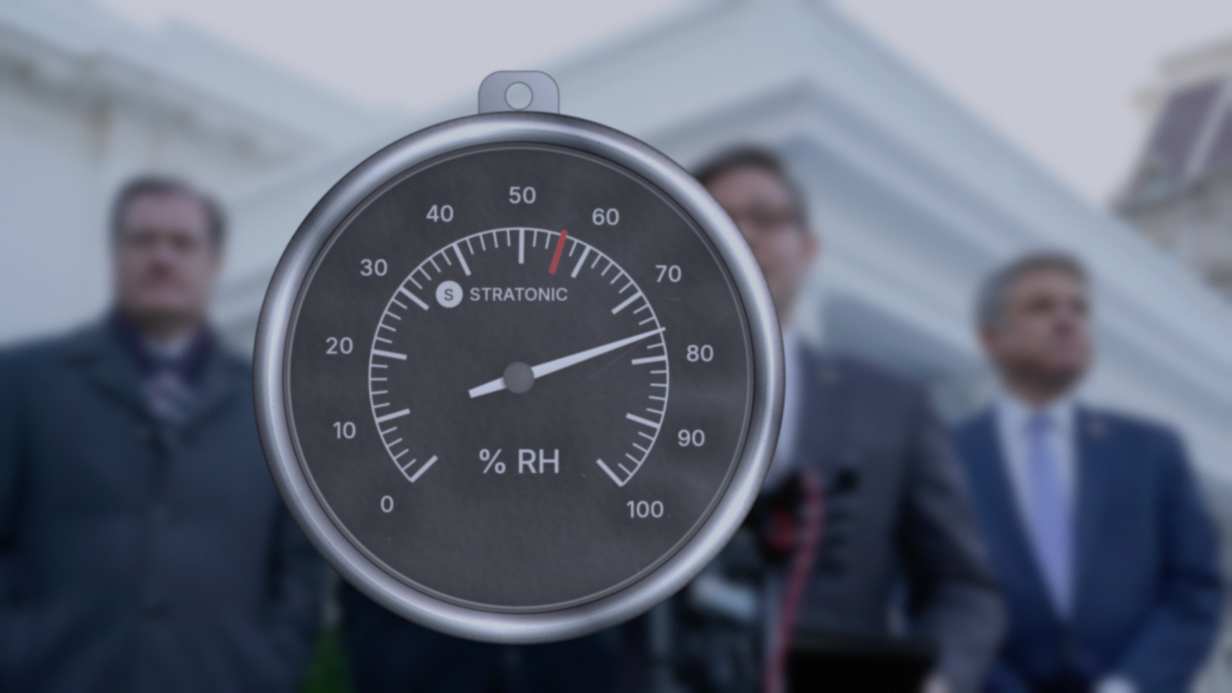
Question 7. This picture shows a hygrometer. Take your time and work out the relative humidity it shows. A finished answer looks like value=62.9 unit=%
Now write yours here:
value=76 unit=%
